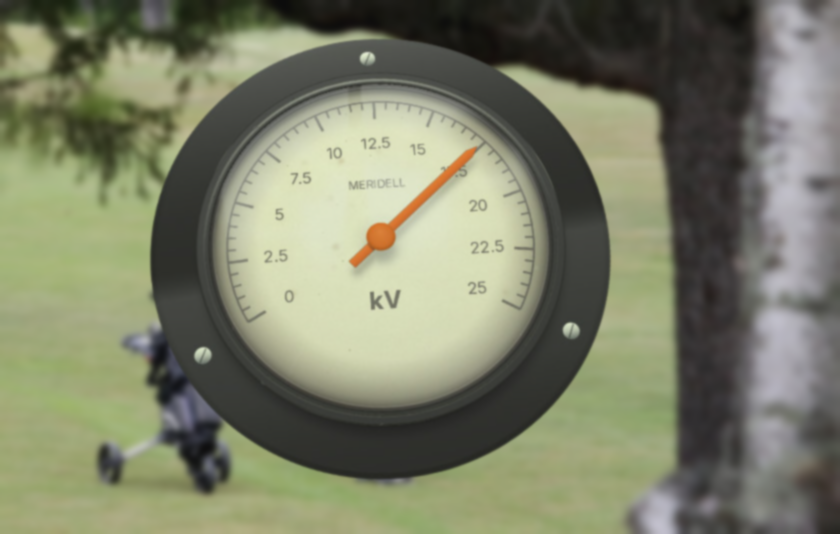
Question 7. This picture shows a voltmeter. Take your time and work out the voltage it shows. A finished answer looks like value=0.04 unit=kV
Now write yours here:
value=17.5 unit=kV
